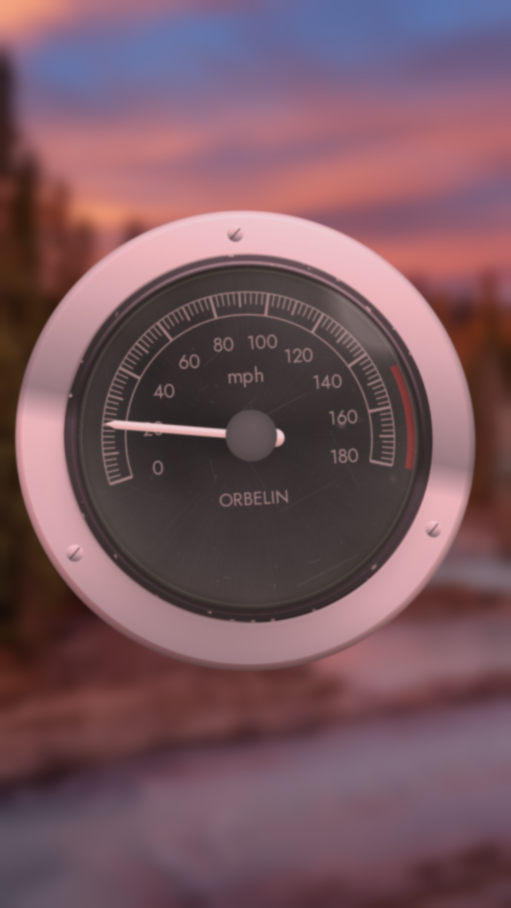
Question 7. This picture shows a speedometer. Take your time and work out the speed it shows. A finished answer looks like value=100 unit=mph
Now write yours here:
value=20 unit=mph
